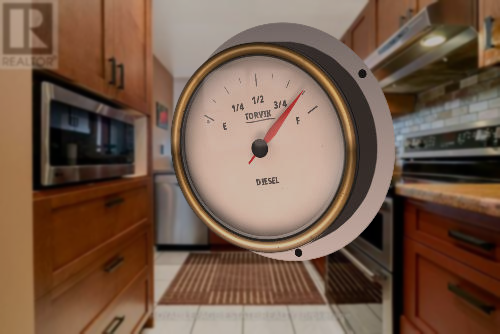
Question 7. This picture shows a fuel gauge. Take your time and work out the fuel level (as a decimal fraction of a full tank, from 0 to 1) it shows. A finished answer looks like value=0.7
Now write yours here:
value=0.875
